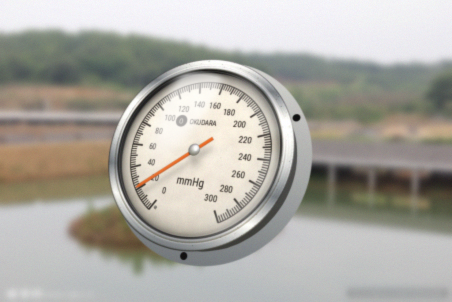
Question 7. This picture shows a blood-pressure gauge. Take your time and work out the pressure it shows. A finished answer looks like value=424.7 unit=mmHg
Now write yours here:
value=20 unit=mmHg
